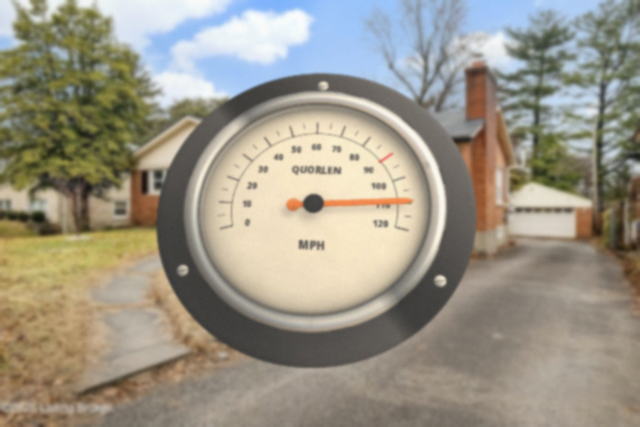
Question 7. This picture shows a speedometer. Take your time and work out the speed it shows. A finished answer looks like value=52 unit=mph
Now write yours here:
value=110 unit=mph
